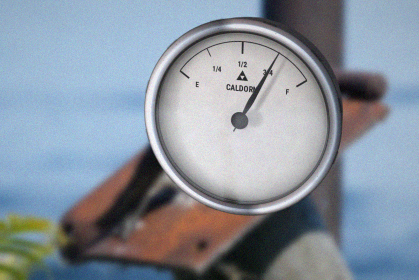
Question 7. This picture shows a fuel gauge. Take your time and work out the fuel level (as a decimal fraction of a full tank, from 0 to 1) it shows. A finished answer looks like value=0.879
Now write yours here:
value=0.75
